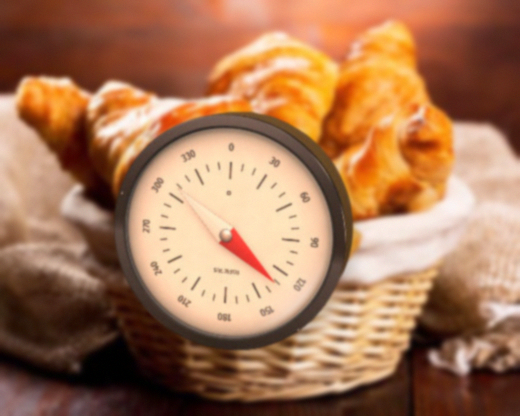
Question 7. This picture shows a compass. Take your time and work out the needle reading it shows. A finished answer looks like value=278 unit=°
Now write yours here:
value=130 unit=°
